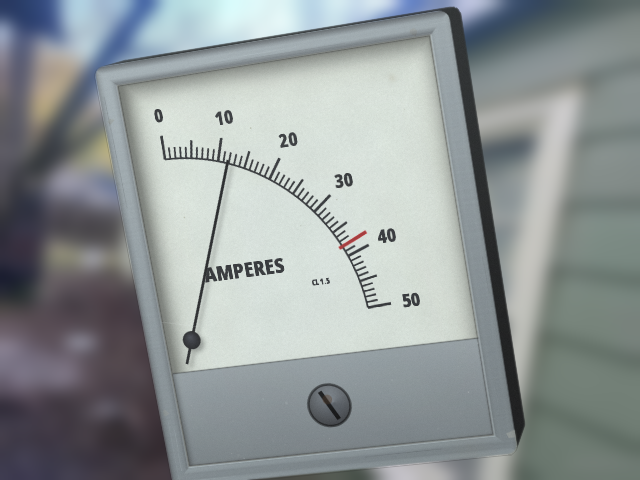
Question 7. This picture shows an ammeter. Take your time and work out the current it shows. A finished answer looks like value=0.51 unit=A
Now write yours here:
value=12 unit=A
